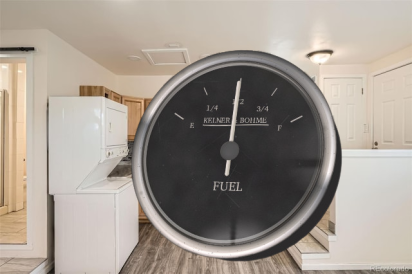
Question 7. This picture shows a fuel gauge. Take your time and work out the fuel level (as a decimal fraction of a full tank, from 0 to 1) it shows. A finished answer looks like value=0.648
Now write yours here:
value=0.5
